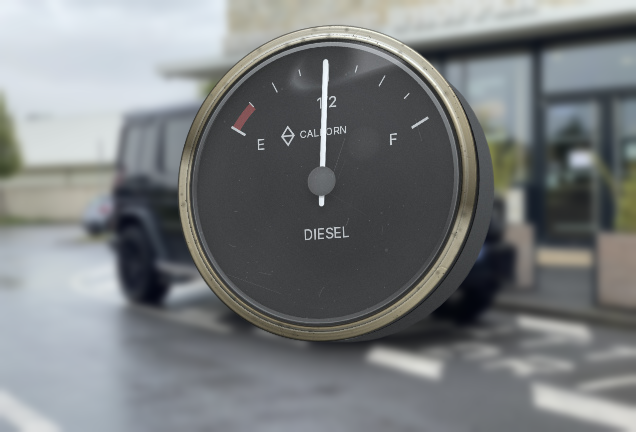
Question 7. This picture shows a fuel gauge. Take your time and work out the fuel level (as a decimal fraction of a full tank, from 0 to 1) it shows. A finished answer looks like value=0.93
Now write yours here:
value=0.5
